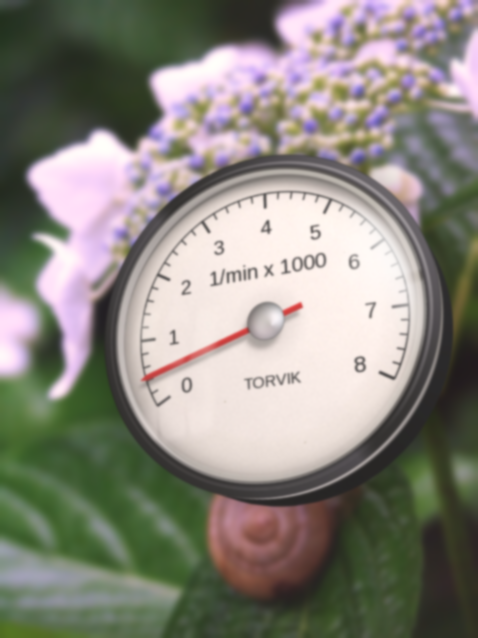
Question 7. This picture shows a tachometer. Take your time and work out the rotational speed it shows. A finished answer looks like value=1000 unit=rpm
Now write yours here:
value=400 unit=rpm
